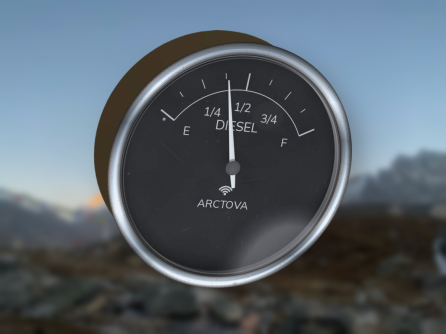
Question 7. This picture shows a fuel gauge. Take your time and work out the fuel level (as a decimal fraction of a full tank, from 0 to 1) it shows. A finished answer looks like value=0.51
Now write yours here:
value=0.375
